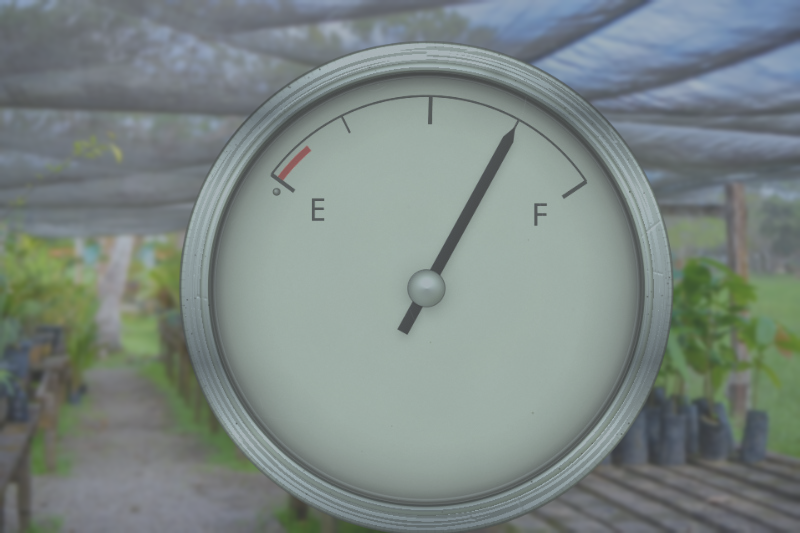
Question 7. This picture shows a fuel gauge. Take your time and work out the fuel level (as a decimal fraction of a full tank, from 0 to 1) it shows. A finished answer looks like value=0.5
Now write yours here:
value=0.75
